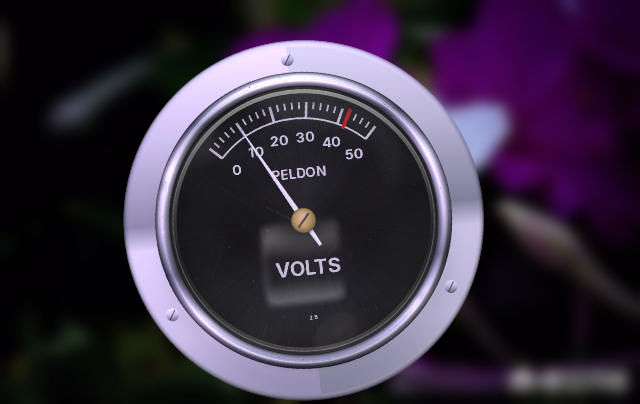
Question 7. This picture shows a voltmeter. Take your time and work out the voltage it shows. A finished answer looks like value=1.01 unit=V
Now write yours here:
value=10 unit=V
